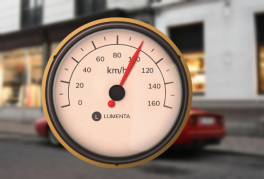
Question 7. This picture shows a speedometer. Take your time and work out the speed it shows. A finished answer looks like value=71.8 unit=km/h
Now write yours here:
value=100 unit=km/h
